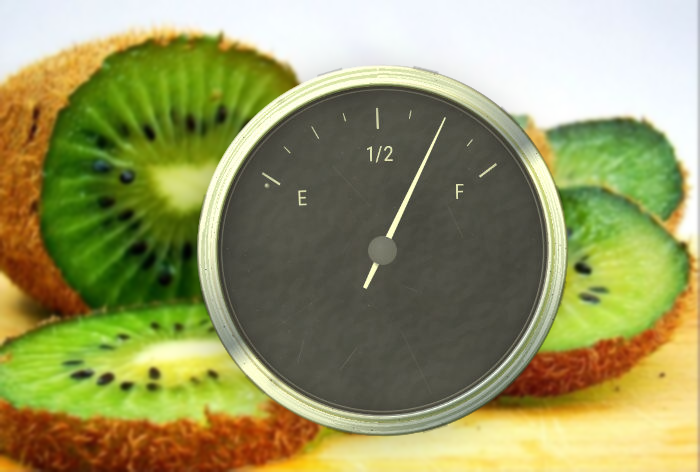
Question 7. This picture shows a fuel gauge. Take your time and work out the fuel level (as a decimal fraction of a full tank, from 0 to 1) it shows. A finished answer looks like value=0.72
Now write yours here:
value=0.75
